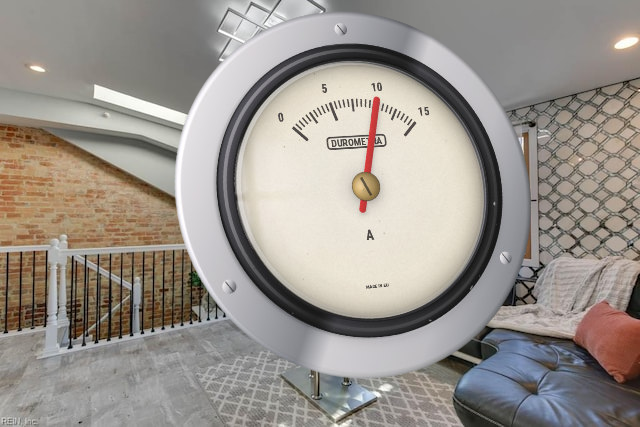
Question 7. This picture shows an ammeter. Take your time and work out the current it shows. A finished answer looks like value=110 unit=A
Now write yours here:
value=10 unit=A
